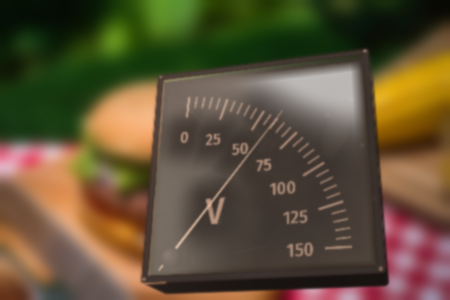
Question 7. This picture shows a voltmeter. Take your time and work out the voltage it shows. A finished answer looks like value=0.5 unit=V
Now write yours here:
value=60 unit=V
